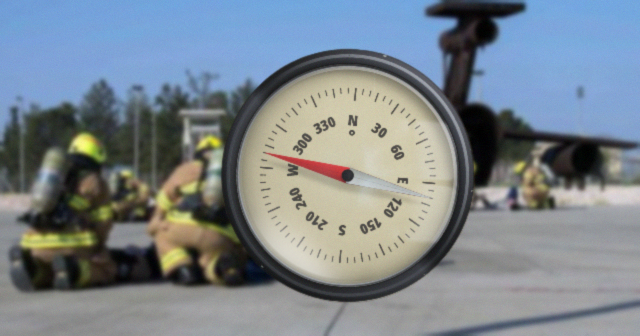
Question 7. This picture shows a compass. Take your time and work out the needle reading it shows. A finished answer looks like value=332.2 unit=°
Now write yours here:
value=280 unit=°
